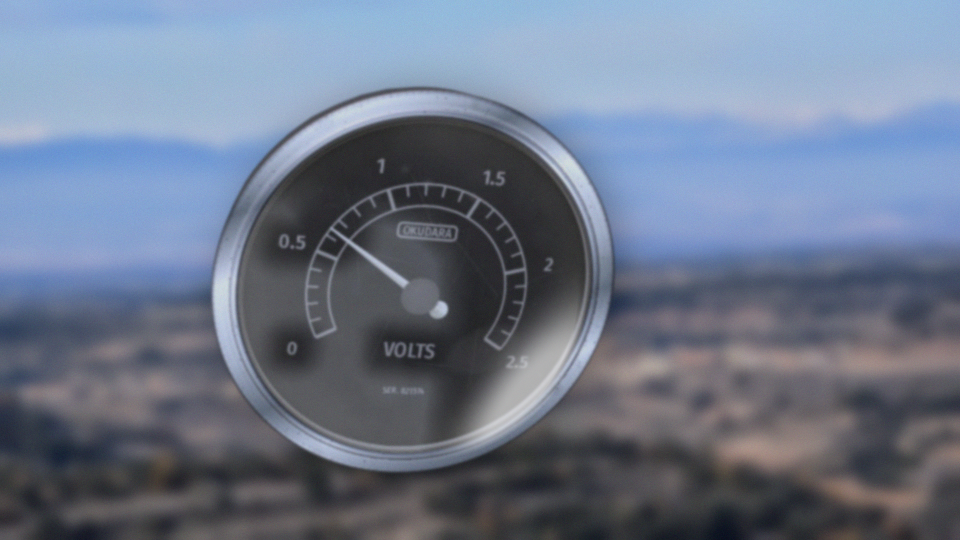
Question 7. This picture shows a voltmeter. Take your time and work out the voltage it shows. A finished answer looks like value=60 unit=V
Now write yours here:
value=0.65 unit=V
